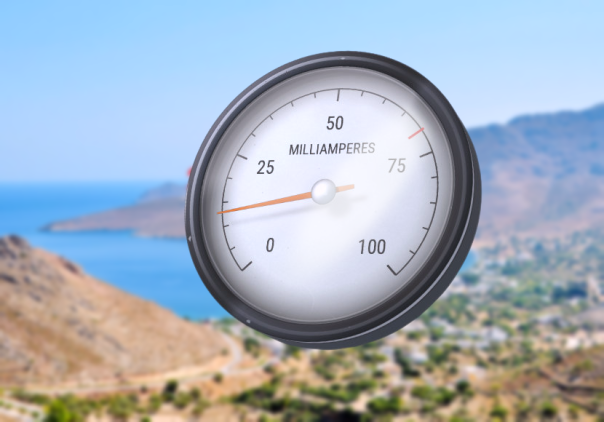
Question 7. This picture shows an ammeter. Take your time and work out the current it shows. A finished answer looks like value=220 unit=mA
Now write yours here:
value=12.5 unit=mA
